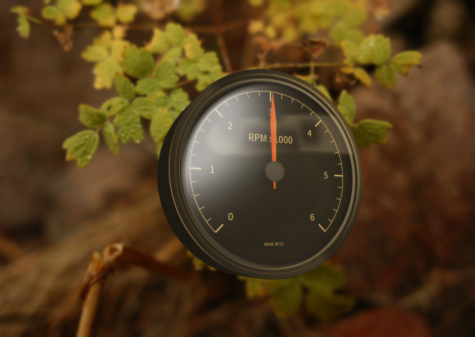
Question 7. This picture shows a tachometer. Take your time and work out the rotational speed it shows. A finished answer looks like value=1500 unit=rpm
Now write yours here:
value=3000 unit=rpm
